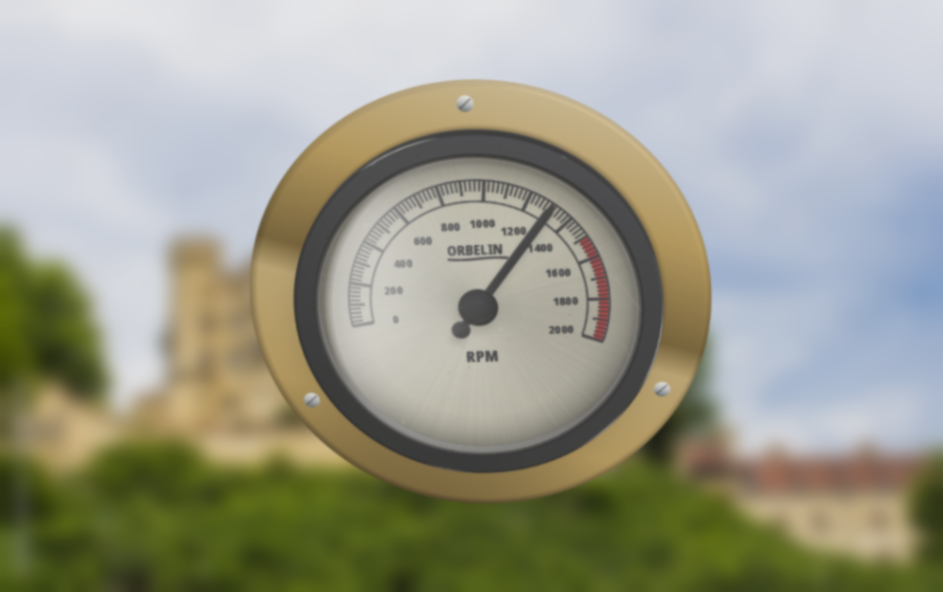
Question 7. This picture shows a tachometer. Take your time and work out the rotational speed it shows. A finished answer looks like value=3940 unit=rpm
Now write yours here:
value=1300 unit=rpm
